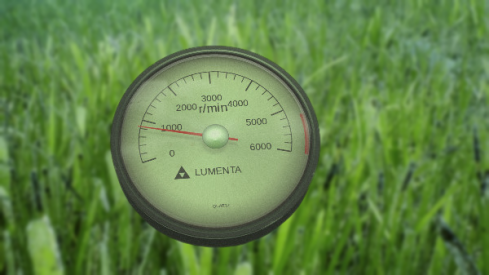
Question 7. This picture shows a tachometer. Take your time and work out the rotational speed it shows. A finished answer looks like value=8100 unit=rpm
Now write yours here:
value=800 unit=rpm
